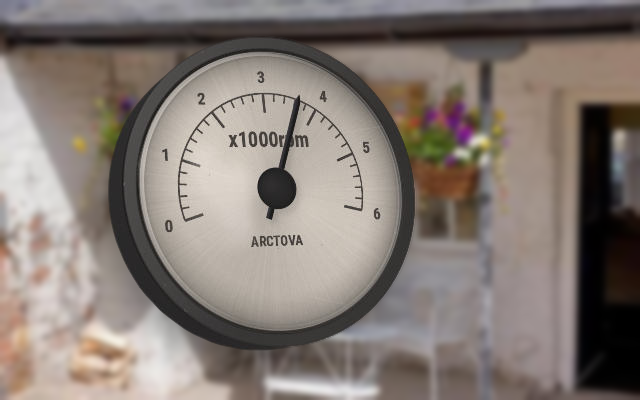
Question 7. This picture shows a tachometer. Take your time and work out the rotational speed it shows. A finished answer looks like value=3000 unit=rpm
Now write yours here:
value=3600 unit=rpm
